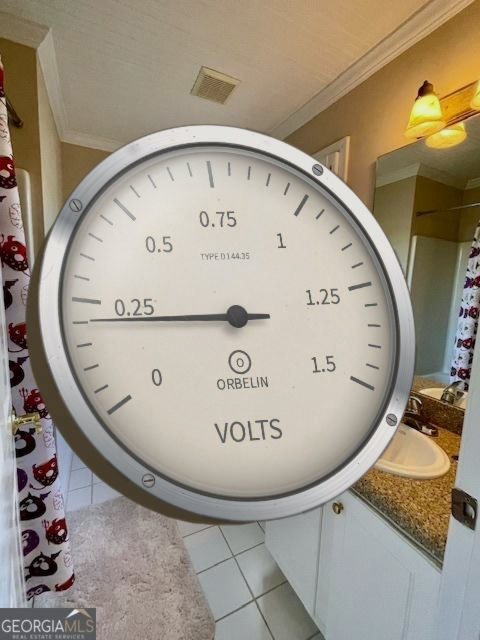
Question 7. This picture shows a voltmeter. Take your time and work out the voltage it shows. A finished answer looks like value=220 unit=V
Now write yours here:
value=0.2 unit=V
